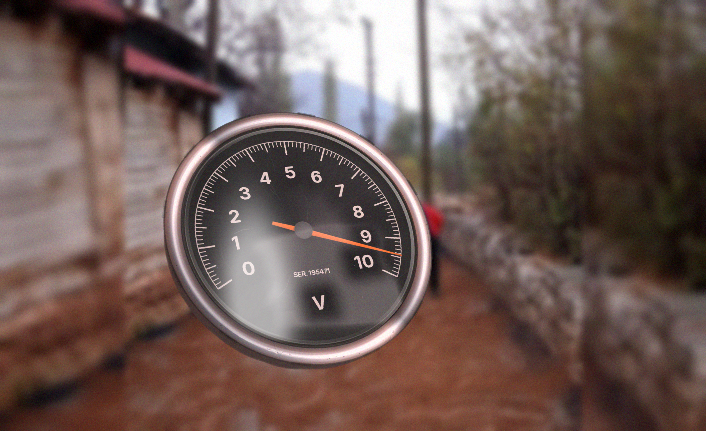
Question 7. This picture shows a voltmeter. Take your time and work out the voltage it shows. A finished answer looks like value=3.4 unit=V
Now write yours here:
value=9.5 unit=V
